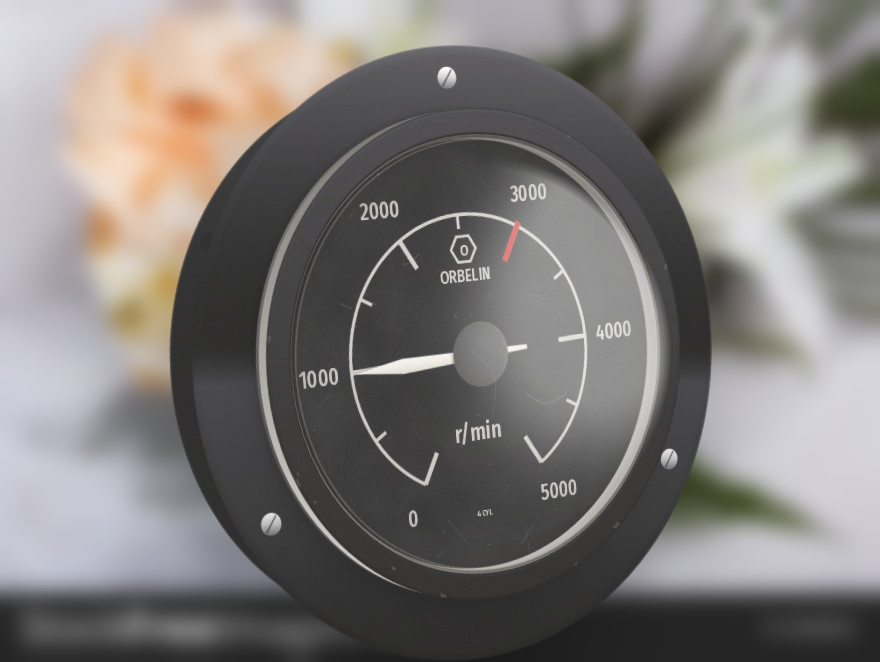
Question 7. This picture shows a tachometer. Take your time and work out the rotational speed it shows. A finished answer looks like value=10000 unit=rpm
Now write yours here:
value=1000 unit=rpm
